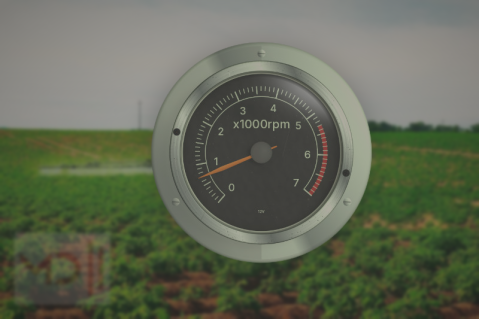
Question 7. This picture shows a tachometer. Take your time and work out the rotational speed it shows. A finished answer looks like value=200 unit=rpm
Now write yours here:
value=700 unit=rpm
